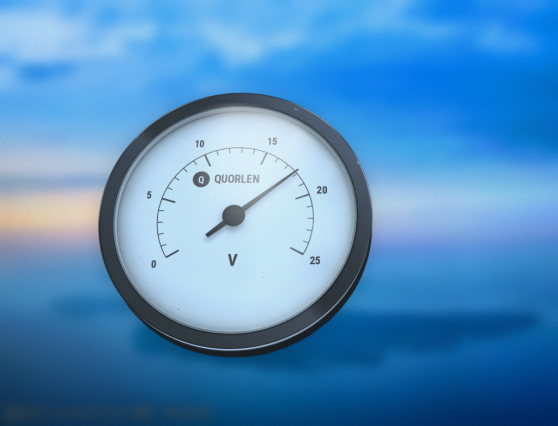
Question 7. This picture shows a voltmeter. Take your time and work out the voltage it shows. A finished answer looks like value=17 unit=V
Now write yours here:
value=18 unit=V
